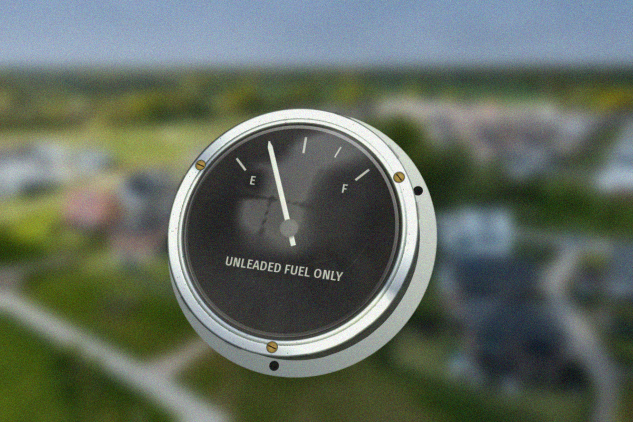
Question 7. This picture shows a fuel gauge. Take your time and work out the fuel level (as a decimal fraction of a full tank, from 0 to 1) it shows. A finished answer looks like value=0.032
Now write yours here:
value=0.25
